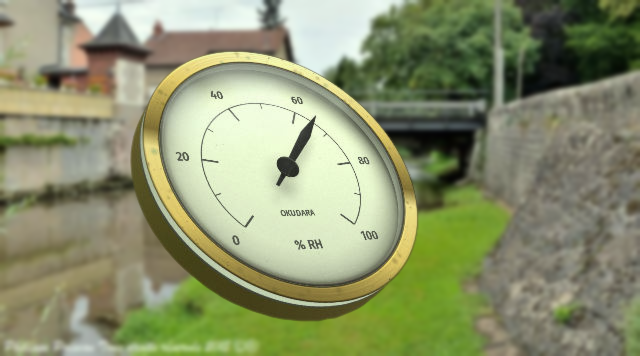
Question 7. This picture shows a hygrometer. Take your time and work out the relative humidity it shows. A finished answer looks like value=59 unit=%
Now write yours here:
value=65 unit=%
